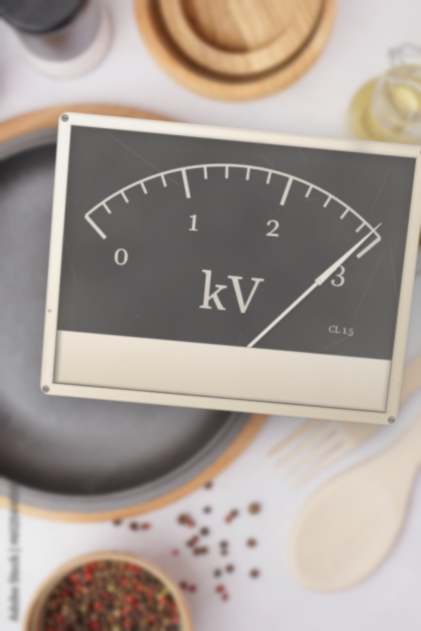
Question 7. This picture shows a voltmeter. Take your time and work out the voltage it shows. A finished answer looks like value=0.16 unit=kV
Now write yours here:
value=2.9 unit=kV
